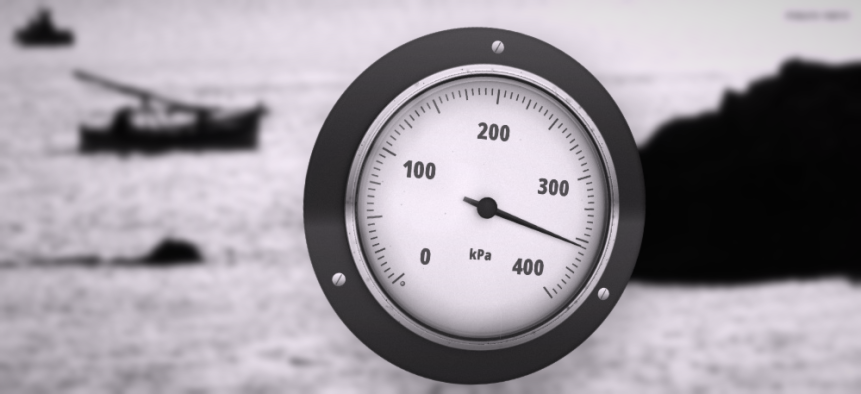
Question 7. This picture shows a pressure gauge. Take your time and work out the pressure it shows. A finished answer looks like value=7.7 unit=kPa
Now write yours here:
value=355 unit=kPa
